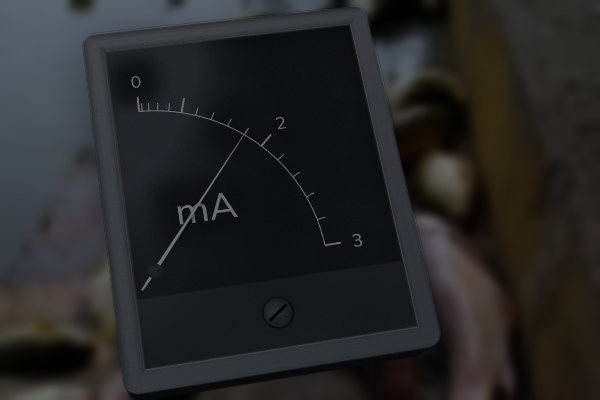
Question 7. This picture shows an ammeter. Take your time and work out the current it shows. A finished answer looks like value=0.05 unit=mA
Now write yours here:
value=1.8 unit=mA
